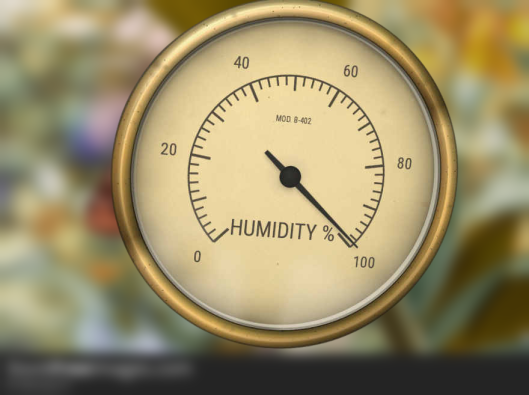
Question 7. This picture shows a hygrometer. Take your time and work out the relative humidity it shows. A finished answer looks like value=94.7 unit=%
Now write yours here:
value=99 unit=%
